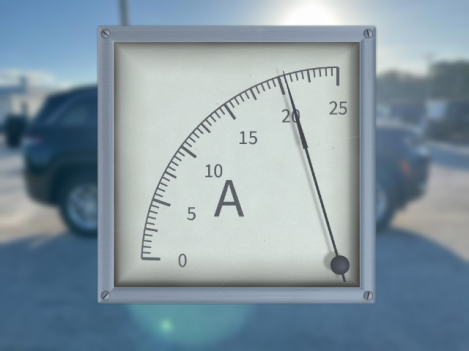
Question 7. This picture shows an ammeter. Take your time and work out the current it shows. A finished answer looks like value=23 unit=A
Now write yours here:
value=20.5 unit=A
